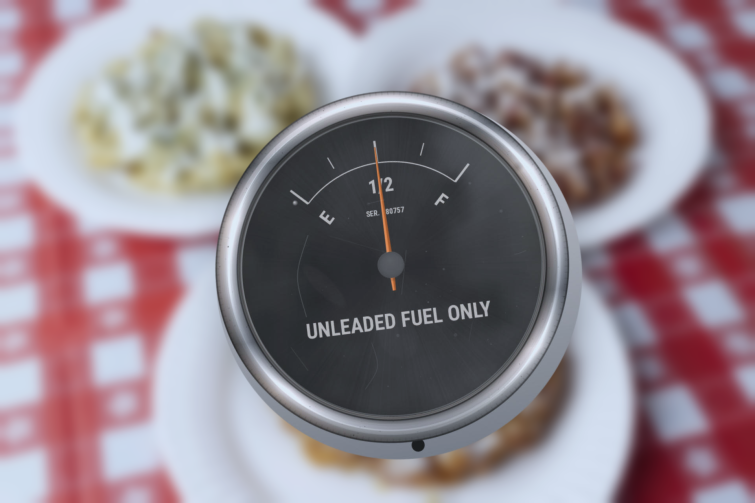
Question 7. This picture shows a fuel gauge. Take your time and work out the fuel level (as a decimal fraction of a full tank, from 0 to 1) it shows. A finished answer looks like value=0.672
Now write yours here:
value=0.5
